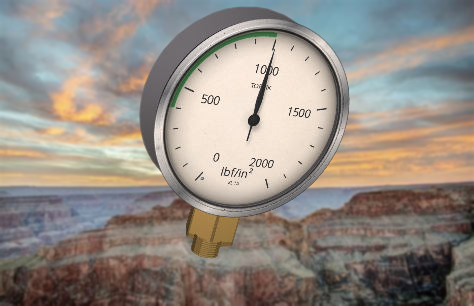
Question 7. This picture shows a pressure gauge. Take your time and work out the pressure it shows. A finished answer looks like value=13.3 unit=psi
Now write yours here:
value=1000 unit=psi
